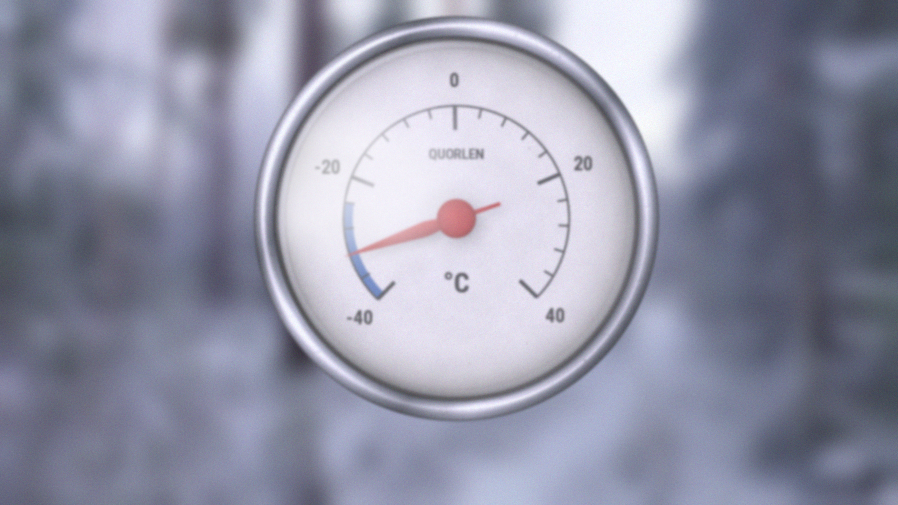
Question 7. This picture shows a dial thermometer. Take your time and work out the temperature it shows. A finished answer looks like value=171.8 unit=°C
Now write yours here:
value=-32 unit=°C
